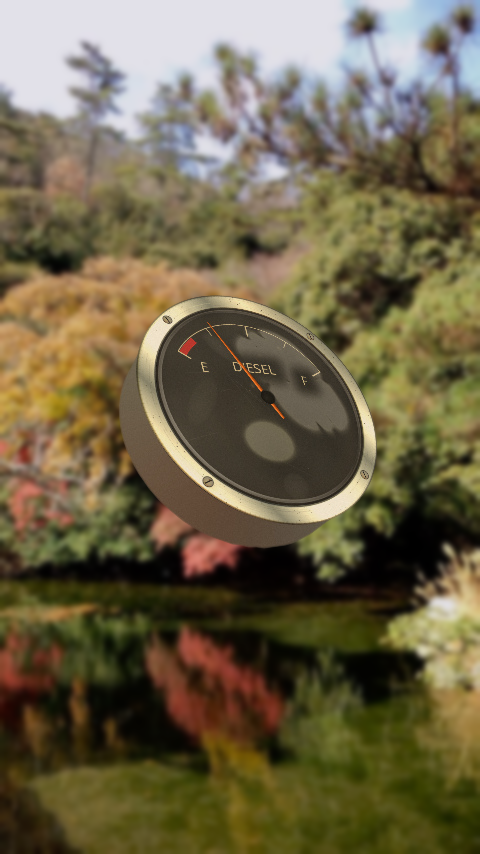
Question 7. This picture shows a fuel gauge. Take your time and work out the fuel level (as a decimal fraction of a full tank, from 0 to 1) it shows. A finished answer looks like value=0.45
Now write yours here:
value=0.25
